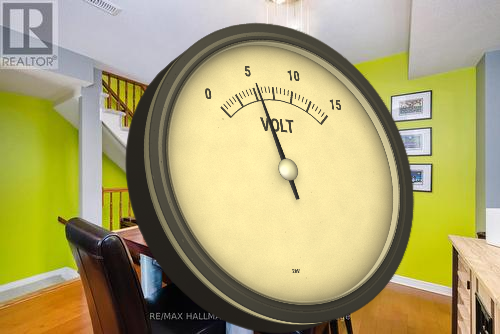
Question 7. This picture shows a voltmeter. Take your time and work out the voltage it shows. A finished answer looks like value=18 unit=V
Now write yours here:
value=5 unit=V
